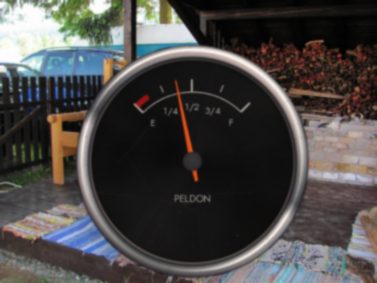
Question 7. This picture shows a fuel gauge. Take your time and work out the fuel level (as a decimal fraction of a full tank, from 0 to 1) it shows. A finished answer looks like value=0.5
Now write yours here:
value=0.375
